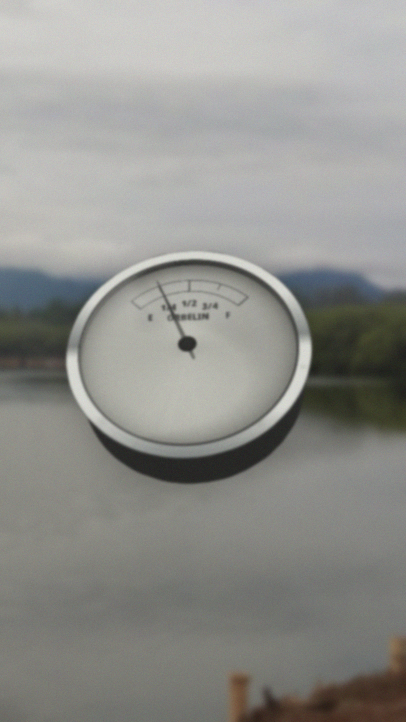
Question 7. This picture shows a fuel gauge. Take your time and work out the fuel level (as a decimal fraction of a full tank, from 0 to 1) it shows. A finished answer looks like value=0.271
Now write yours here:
value=0.25
